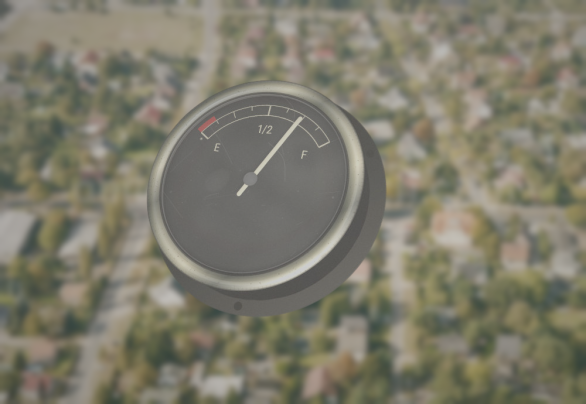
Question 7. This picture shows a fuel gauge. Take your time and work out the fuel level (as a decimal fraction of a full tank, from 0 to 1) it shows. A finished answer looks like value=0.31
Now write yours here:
value=0.75
